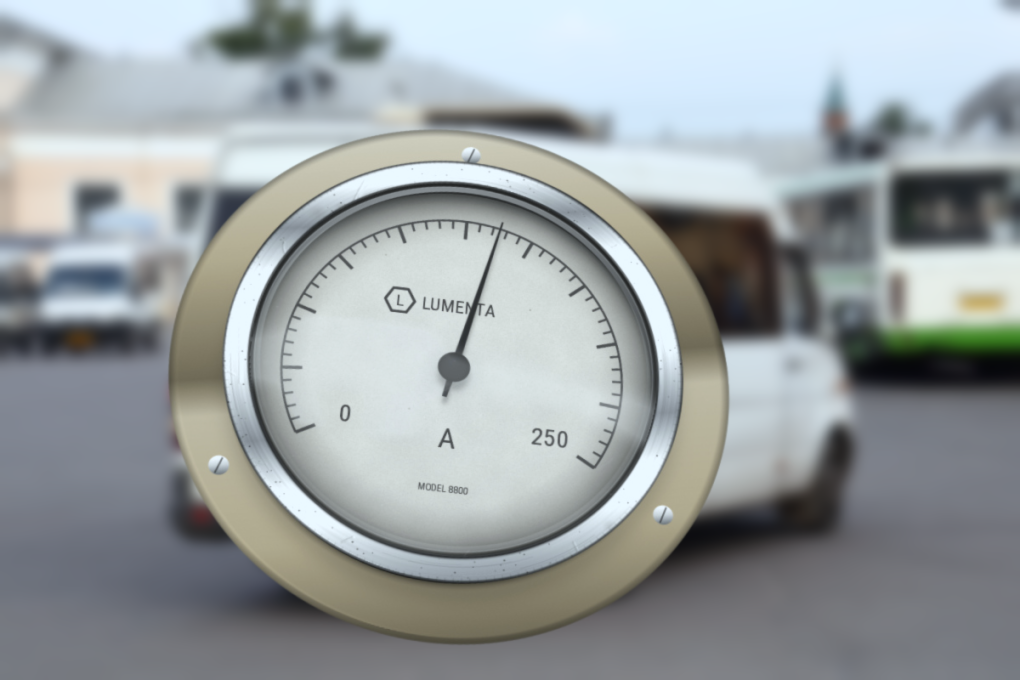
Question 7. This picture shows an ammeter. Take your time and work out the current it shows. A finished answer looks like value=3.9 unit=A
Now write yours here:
value=137.5 unit=A
